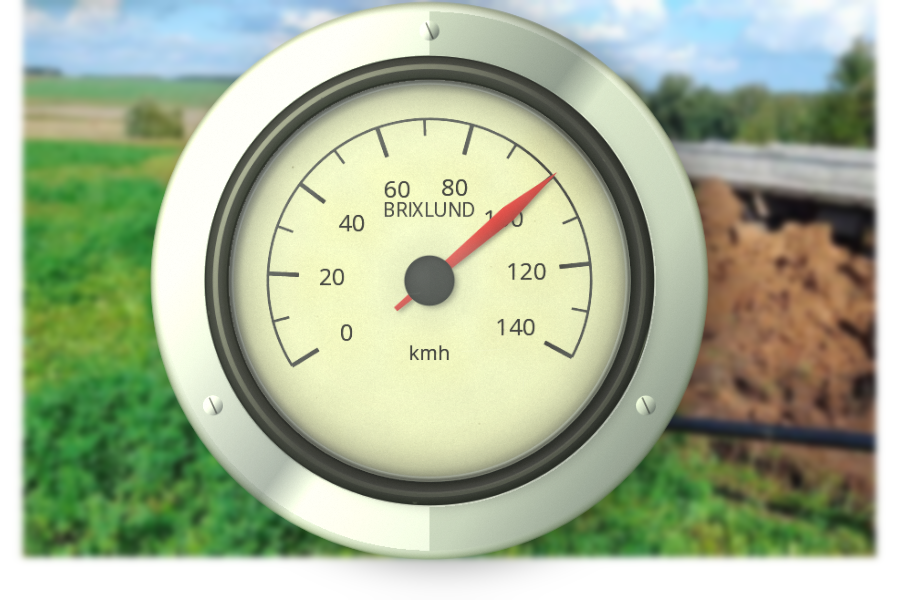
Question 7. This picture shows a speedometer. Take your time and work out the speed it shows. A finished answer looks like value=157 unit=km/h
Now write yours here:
value=100 unit=km/h
